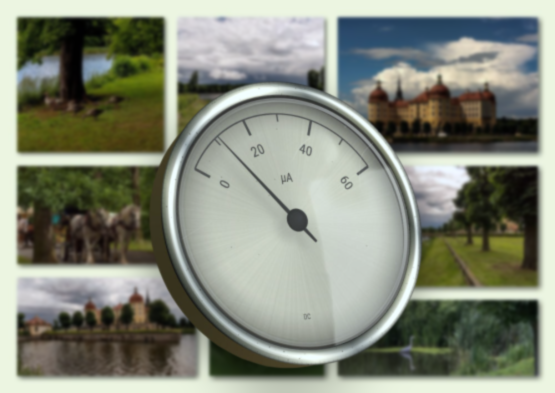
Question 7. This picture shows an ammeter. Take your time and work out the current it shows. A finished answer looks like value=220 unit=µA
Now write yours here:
value=10 unit=µA
